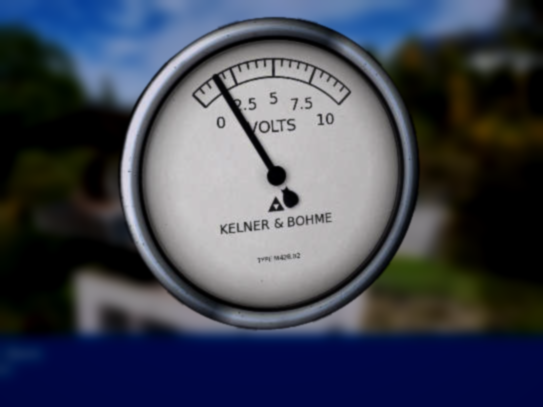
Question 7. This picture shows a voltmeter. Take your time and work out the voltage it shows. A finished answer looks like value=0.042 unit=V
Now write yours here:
value=1.5 unit=V
